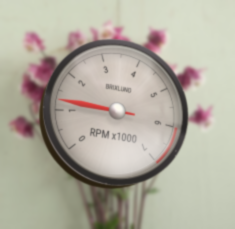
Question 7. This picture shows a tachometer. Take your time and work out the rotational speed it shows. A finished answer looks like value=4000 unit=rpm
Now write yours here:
value=1250 unit=rpm
